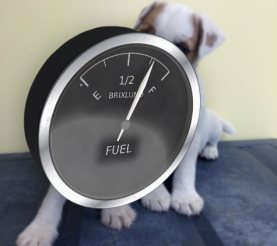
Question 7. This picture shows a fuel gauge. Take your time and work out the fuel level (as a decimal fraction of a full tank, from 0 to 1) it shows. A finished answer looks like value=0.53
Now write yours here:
value=0.75
